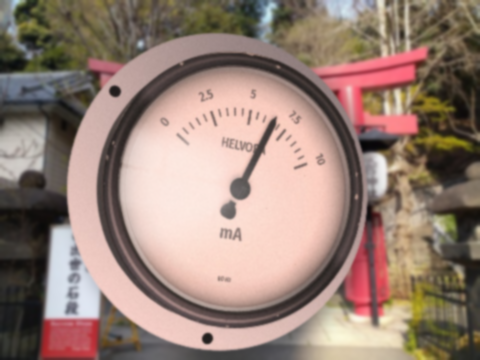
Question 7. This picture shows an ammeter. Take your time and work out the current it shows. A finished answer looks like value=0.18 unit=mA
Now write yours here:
value=6.5 unit=mA
